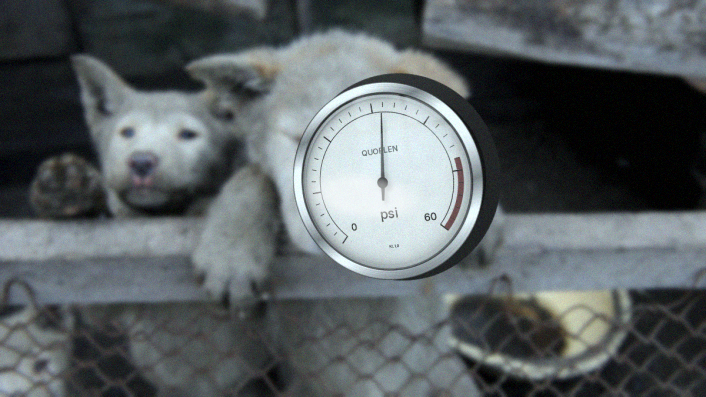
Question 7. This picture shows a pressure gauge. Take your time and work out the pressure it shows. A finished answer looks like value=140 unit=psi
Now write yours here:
value=32 unit=psi
